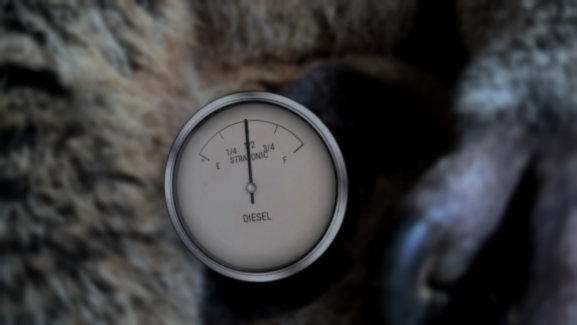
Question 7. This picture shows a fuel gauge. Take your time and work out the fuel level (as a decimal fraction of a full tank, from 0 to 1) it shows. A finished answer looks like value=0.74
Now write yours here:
value=0.5
